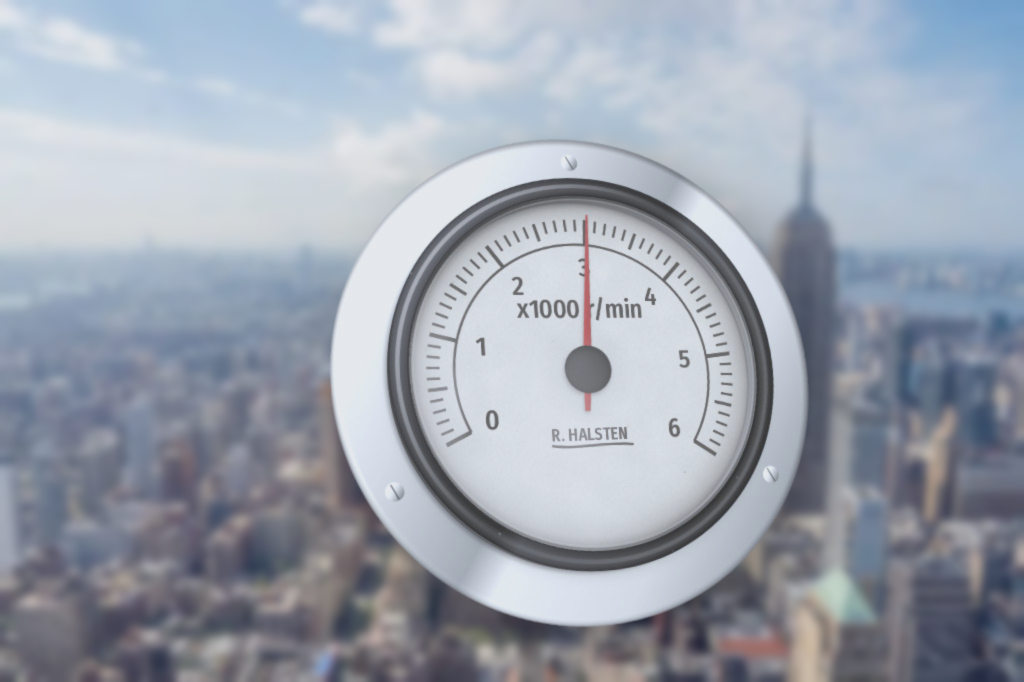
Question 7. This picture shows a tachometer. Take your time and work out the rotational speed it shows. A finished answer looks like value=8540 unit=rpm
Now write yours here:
value=3000 unit=rpm
